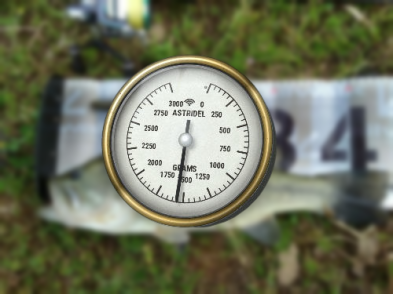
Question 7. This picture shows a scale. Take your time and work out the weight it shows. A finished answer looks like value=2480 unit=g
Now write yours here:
value=1550 unit=g
